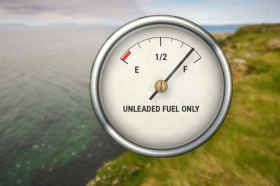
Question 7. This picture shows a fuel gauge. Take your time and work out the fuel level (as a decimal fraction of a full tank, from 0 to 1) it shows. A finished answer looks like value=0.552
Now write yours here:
value=0.875
